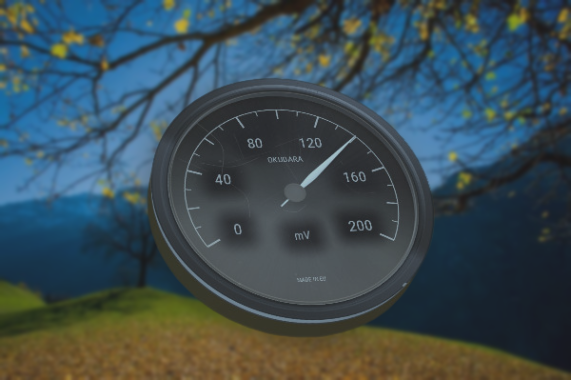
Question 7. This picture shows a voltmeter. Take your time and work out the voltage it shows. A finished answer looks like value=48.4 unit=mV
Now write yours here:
value=140 unit=mV
